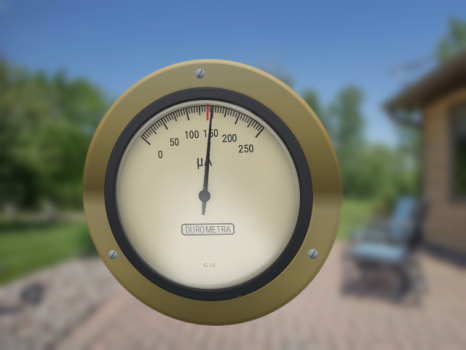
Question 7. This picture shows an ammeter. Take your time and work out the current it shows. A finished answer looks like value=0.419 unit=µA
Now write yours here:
value=150 unit=µA
